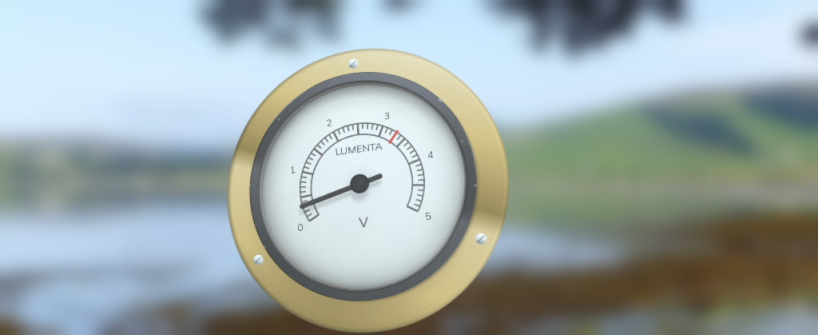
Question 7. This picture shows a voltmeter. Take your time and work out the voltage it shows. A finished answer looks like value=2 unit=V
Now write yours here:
value=0.3 unit=V
